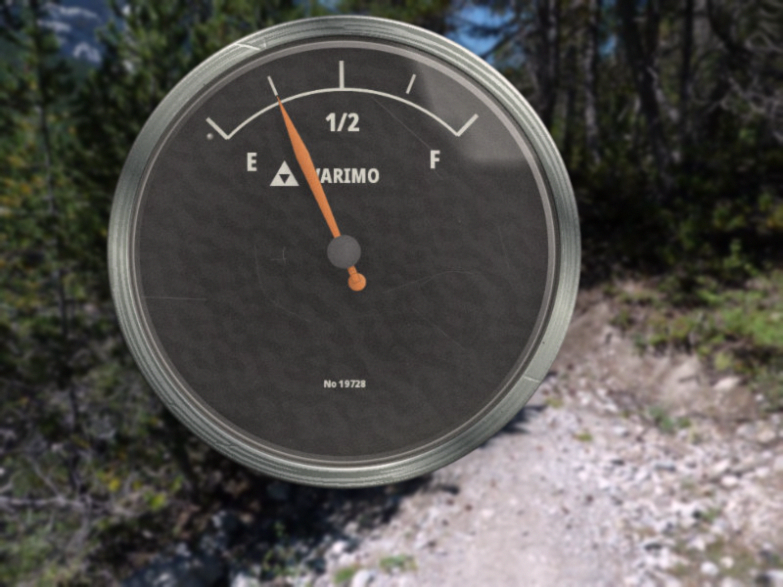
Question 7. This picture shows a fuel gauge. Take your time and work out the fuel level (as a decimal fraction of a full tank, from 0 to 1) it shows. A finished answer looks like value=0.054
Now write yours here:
value=0.25
